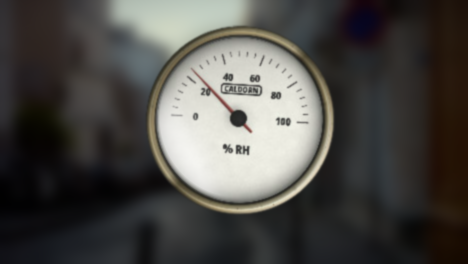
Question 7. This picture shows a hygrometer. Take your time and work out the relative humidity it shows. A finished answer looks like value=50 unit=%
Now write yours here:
value=24 unit=%
